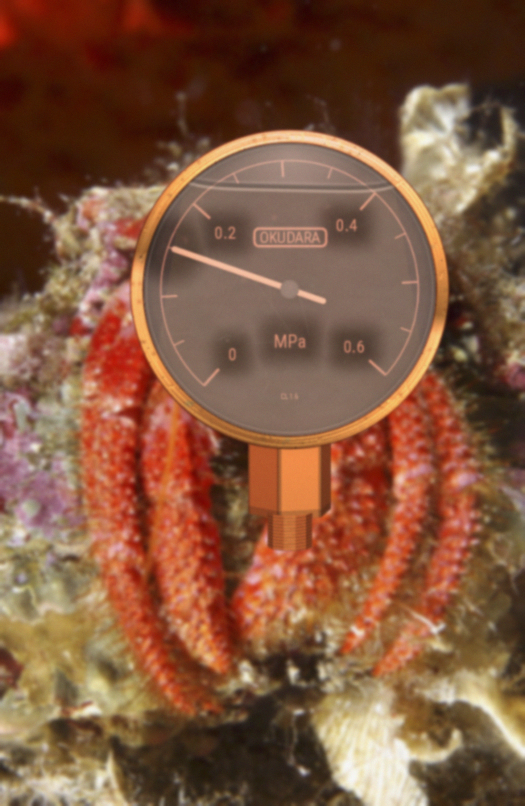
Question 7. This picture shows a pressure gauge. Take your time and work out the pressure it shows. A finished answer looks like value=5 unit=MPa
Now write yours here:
value=0.15 unit=MPa
